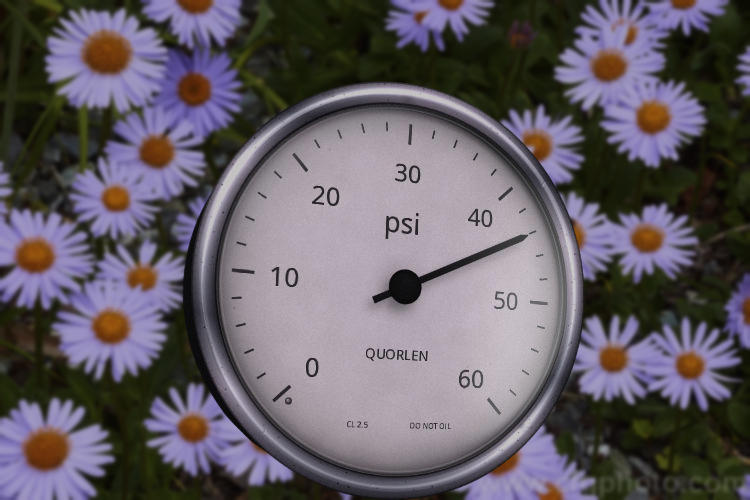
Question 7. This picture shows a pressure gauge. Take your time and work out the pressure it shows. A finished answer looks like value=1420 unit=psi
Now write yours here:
value=44 unit=psi
